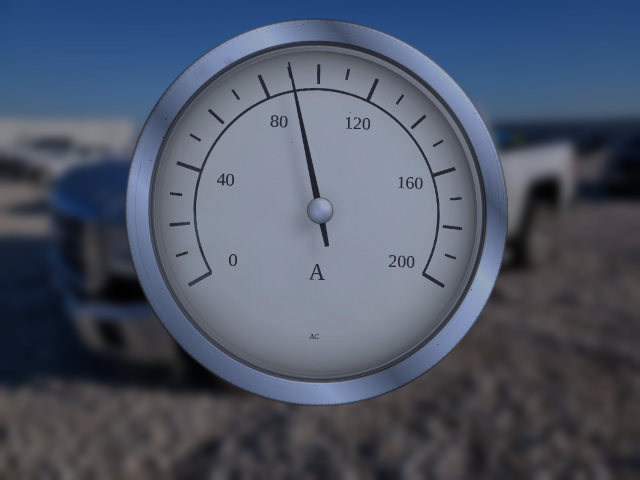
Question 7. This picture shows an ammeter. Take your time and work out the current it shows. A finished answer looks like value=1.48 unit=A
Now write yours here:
value=90 unit=A
